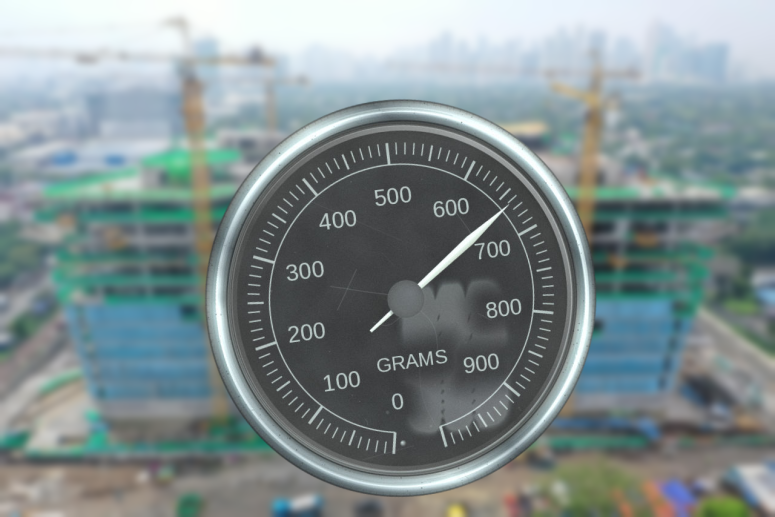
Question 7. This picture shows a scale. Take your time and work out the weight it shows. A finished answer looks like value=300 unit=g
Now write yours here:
value=660 unit=g
